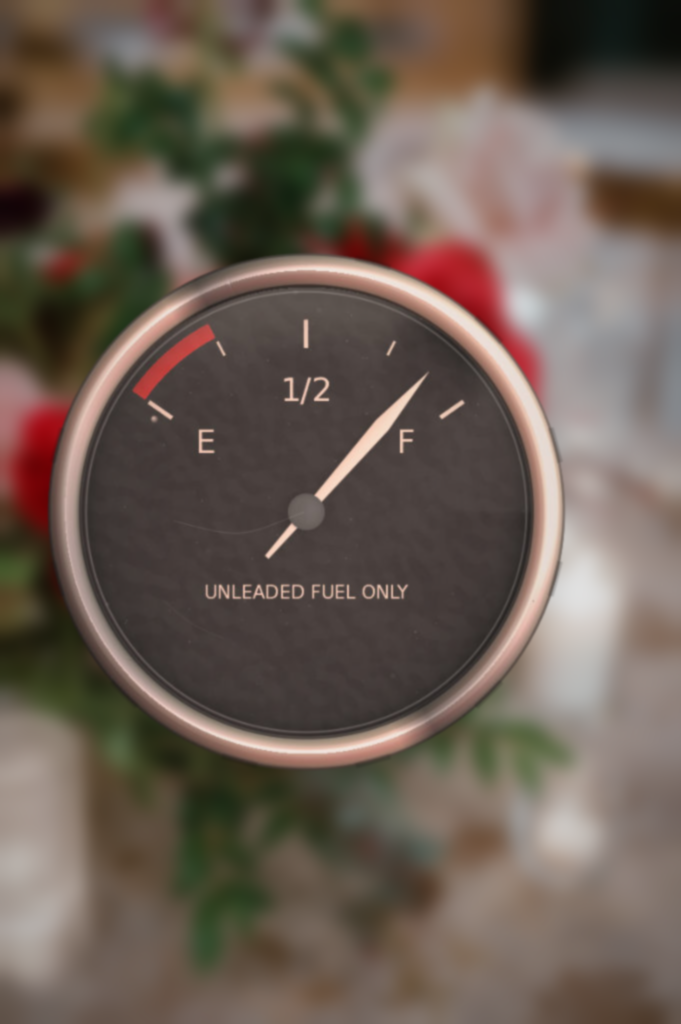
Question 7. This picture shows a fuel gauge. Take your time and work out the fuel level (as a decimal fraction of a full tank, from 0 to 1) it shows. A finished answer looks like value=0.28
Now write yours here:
value=0.875
